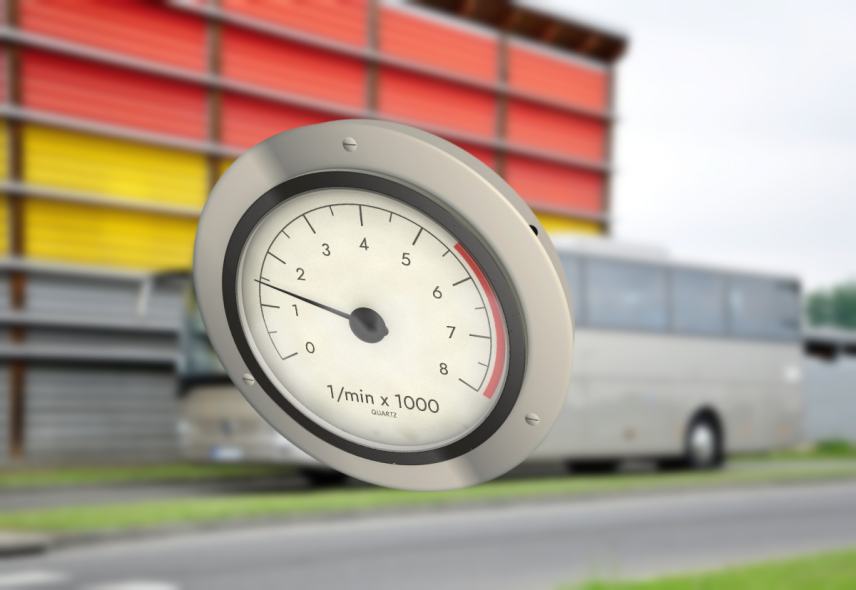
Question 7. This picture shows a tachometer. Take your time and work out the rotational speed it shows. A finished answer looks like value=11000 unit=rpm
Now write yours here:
value=1500 unit=rpm
